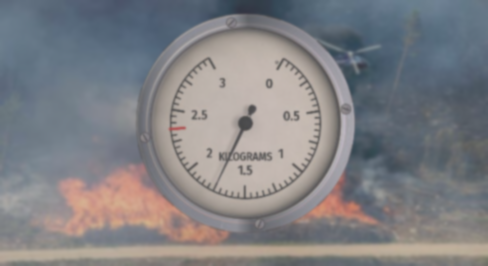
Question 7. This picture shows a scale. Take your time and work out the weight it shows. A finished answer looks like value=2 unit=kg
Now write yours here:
value=1.75 unit=kg
